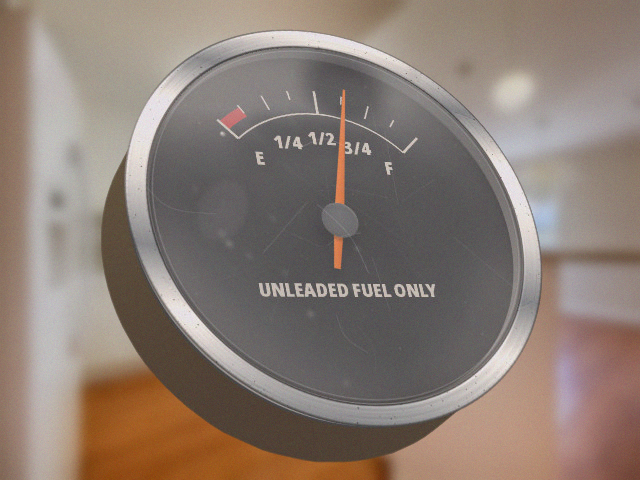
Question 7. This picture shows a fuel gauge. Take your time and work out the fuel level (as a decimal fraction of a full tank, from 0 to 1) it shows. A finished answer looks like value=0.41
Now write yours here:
value=0.625
